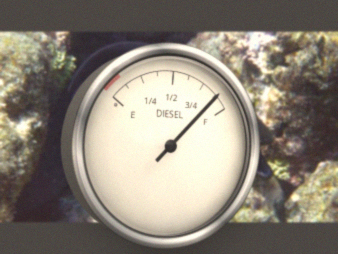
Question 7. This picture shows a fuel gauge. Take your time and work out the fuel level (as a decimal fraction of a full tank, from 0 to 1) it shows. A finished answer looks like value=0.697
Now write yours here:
value=0.875
